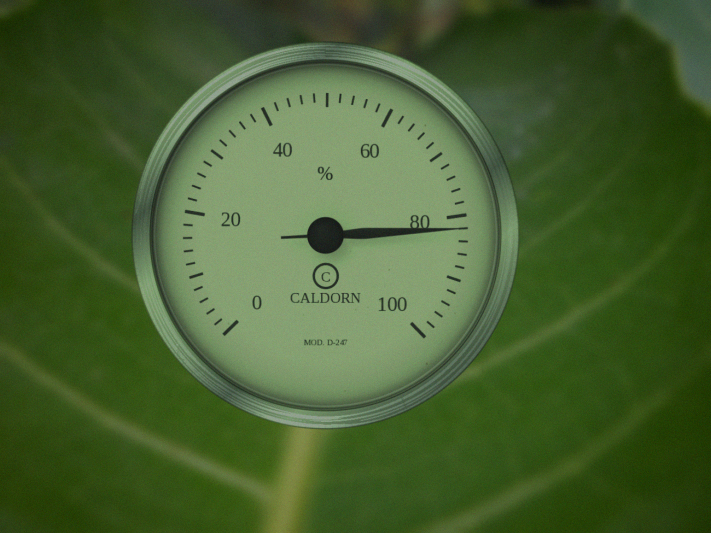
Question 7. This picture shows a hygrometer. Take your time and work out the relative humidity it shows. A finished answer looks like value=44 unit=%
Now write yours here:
value=82 unit=%
